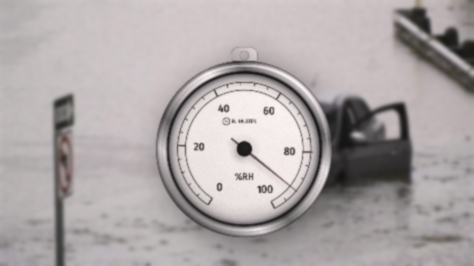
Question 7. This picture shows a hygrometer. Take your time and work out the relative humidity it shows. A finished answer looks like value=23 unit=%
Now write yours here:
value=92 unit=%
